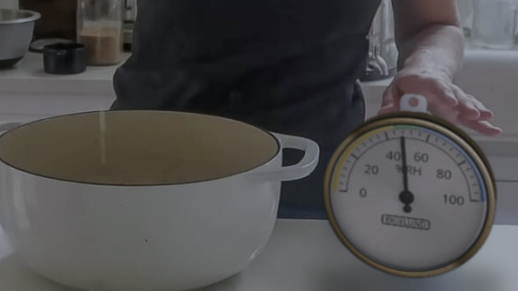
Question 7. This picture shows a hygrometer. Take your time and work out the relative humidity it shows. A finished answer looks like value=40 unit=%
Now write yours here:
value=48 unit=%
